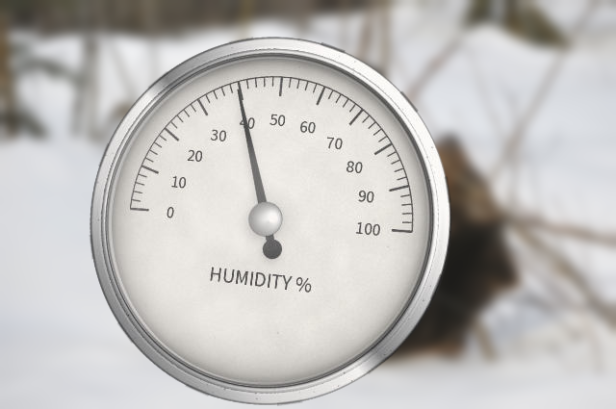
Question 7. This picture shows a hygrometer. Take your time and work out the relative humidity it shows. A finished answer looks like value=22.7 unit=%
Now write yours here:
value=40 unit=%
